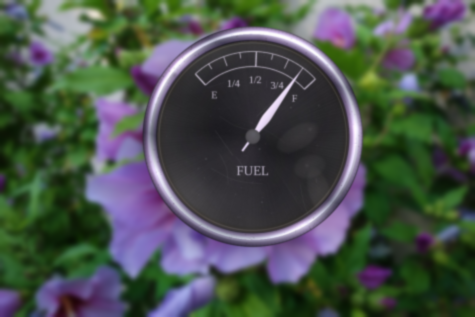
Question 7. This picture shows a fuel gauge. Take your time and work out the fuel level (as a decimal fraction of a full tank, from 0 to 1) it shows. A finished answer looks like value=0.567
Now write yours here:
value=0.875
